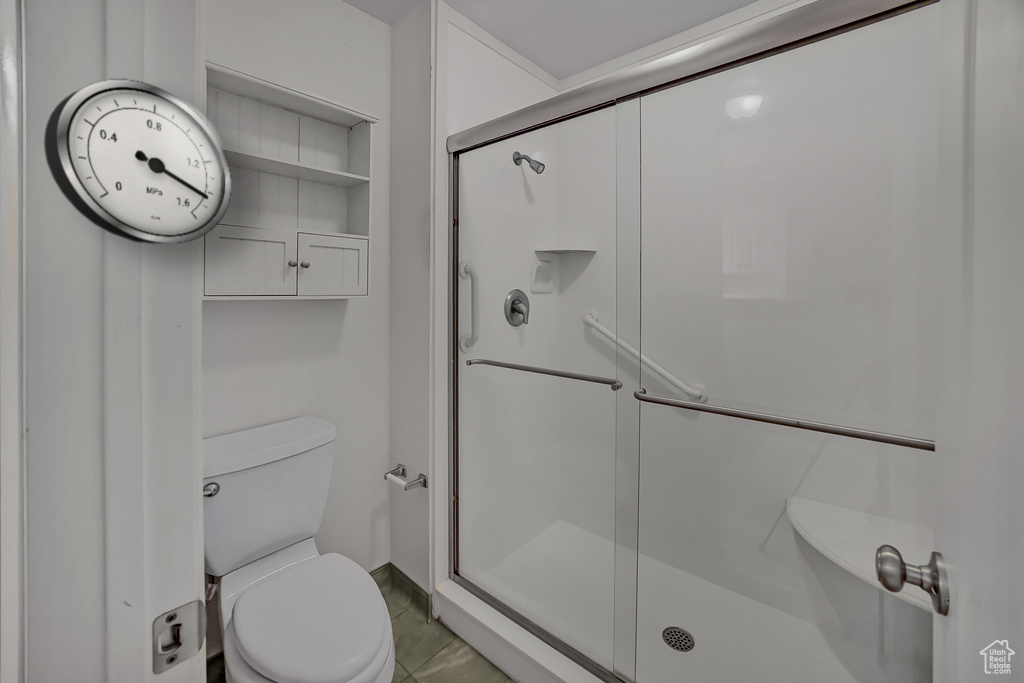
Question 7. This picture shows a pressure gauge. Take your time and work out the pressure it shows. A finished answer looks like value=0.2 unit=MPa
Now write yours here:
value=1.45 unit=MPa
